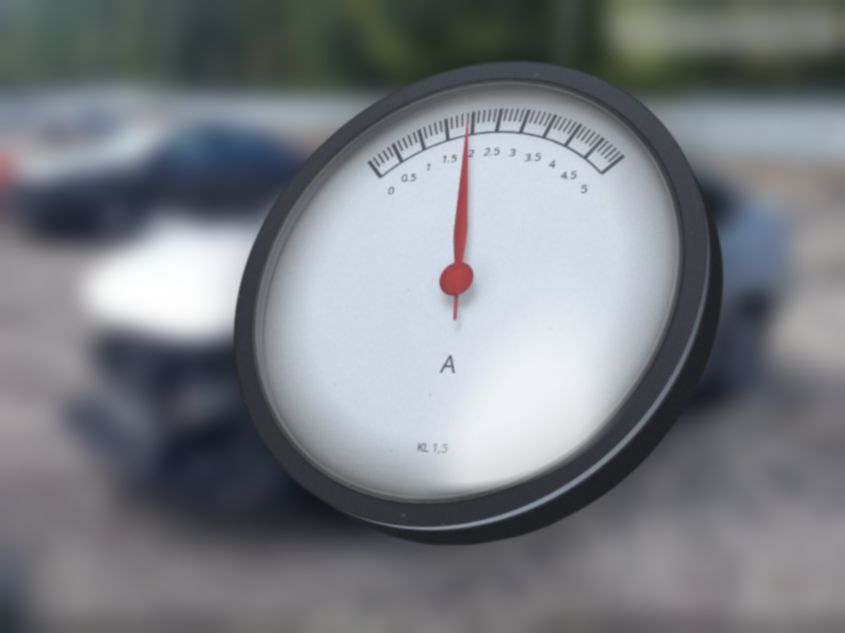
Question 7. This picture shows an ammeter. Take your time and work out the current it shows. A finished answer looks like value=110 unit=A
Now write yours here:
value=2 unit=A
